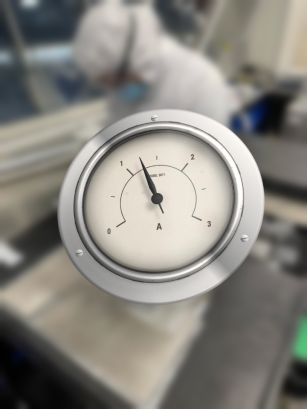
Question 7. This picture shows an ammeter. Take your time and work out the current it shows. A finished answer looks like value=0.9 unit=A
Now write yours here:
value=1.25 unit=A
